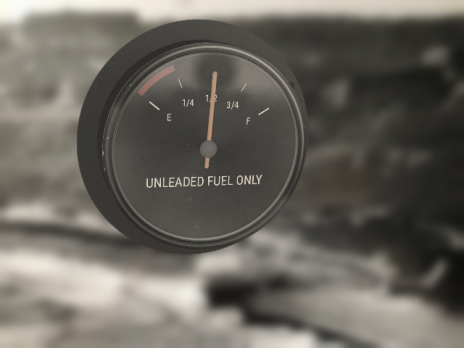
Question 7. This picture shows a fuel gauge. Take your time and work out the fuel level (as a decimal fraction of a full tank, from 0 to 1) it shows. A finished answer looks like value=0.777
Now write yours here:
value=0.5
